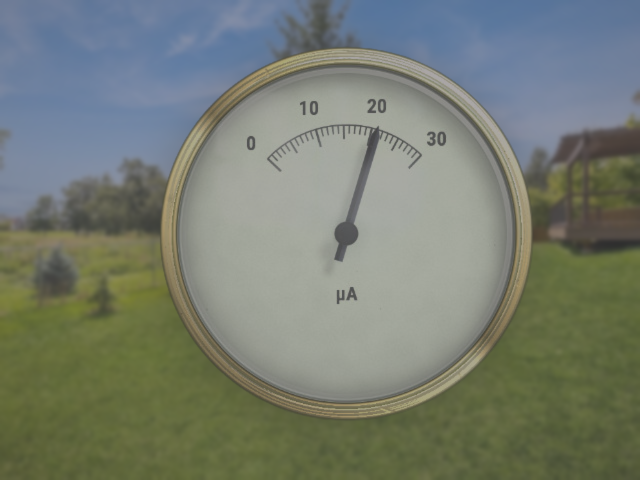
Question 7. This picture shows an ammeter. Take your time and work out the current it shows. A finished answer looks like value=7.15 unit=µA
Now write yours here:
value=21 unit=µA
